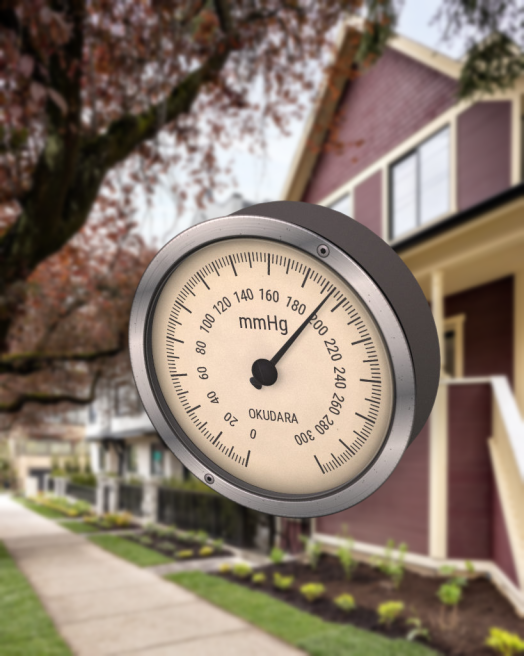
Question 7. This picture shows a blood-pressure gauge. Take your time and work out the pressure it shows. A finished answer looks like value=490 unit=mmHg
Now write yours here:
value=194 unit=mmHg
